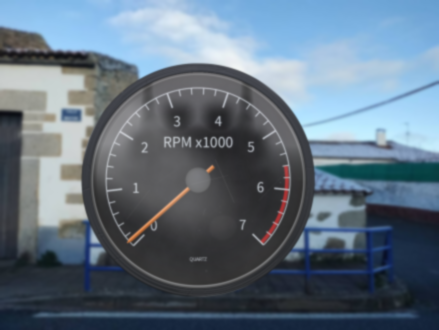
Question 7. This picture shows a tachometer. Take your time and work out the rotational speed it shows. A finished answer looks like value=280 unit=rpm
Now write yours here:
value=100 unit=rpm
